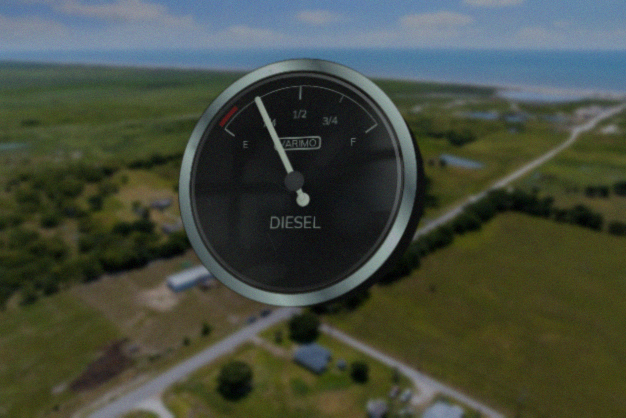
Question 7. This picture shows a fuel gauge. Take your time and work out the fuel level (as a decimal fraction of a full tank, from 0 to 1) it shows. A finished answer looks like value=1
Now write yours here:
value=0.25
